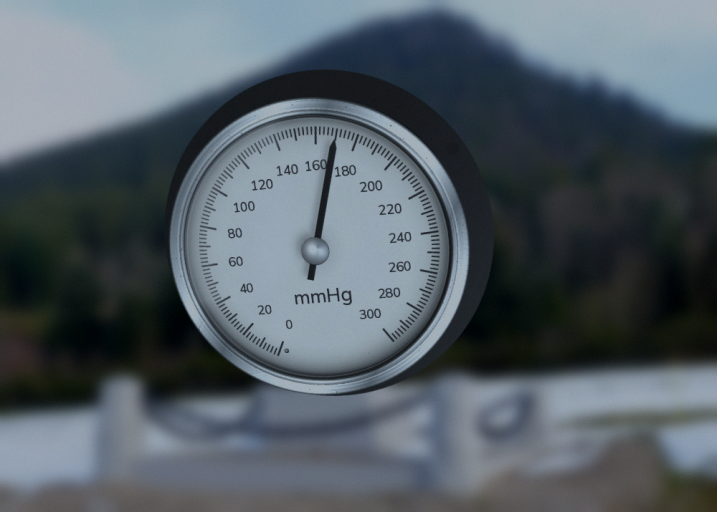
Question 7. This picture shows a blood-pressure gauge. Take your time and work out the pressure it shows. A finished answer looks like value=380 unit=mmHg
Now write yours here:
value=170 unit=mmHg
